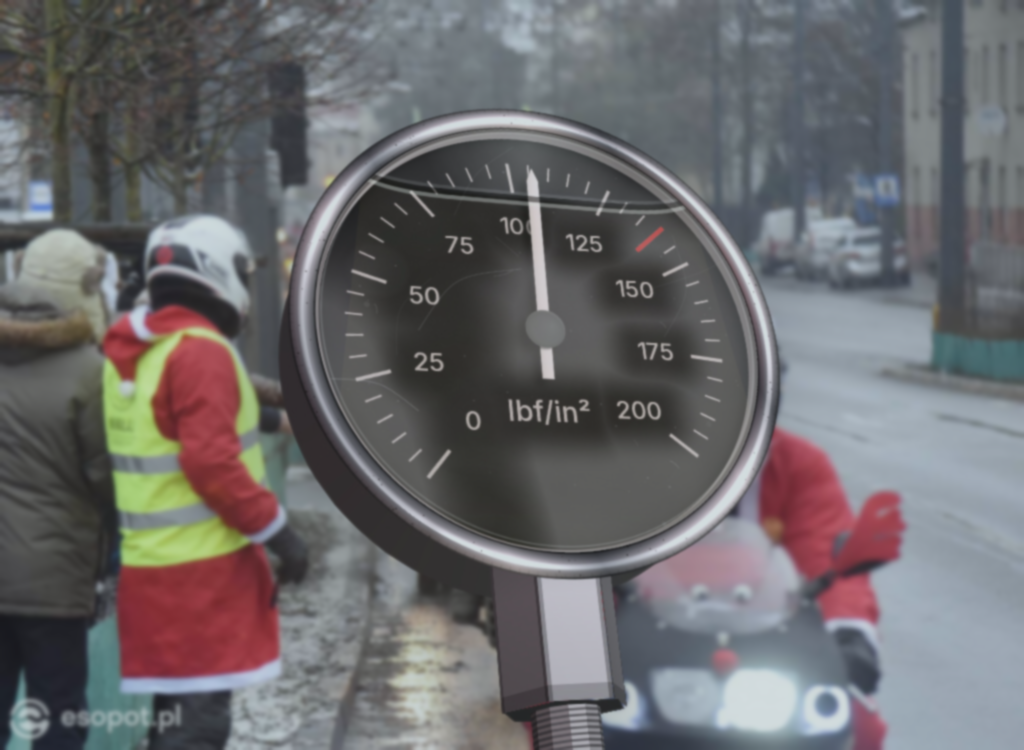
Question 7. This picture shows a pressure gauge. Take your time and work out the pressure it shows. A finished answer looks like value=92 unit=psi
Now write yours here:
value=105 unit=psi
